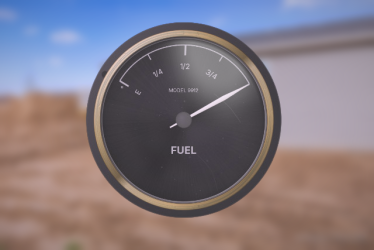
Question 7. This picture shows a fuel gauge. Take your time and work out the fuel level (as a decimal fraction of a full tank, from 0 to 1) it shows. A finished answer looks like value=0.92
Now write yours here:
value=1
